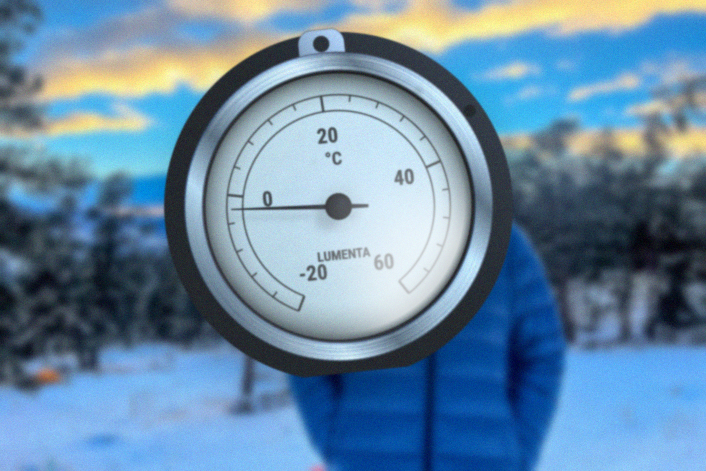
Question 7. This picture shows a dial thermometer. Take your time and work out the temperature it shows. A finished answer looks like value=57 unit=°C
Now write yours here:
value=-2 unit=°C
